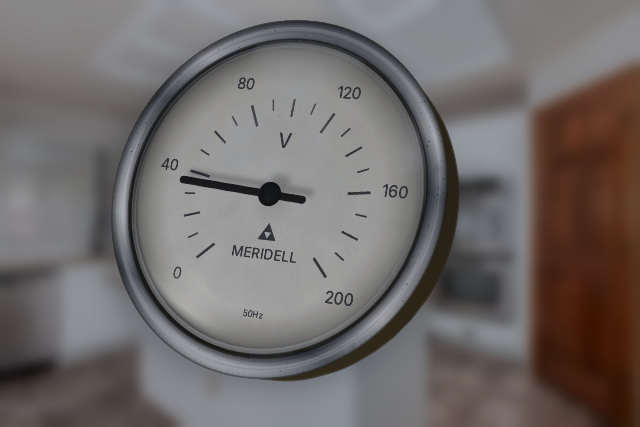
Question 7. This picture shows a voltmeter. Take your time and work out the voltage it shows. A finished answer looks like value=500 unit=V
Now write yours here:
value=35 unit=V
